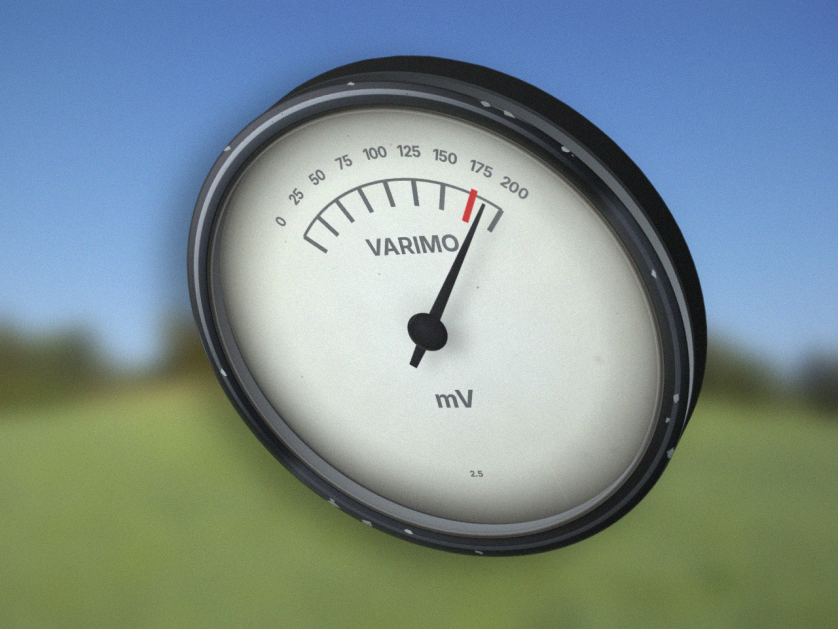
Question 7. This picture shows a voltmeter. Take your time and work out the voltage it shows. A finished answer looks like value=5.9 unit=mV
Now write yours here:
value=187.5 unit=mV
